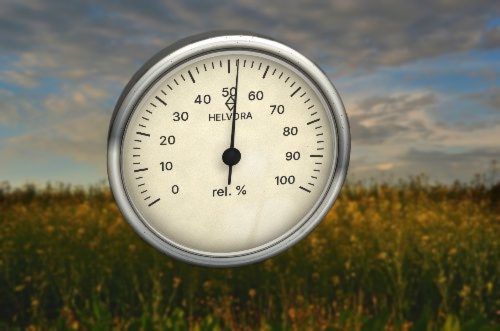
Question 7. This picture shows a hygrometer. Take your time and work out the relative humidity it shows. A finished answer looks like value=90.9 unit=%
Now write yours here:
value=52 unit=%
